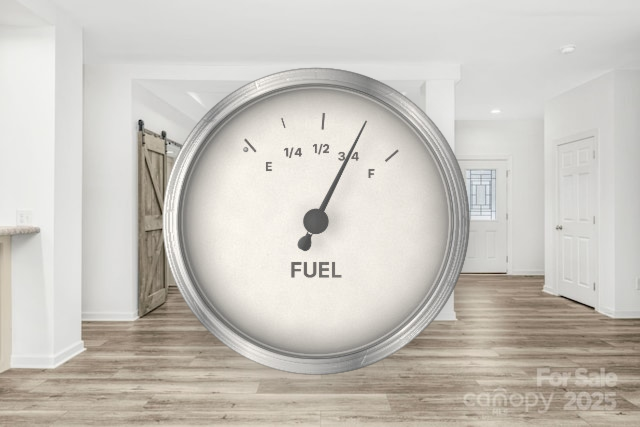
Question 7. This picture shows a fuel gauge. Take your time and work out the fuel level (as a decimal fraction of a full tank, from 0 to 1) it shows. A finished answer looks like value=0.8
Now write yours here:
value=0.75
